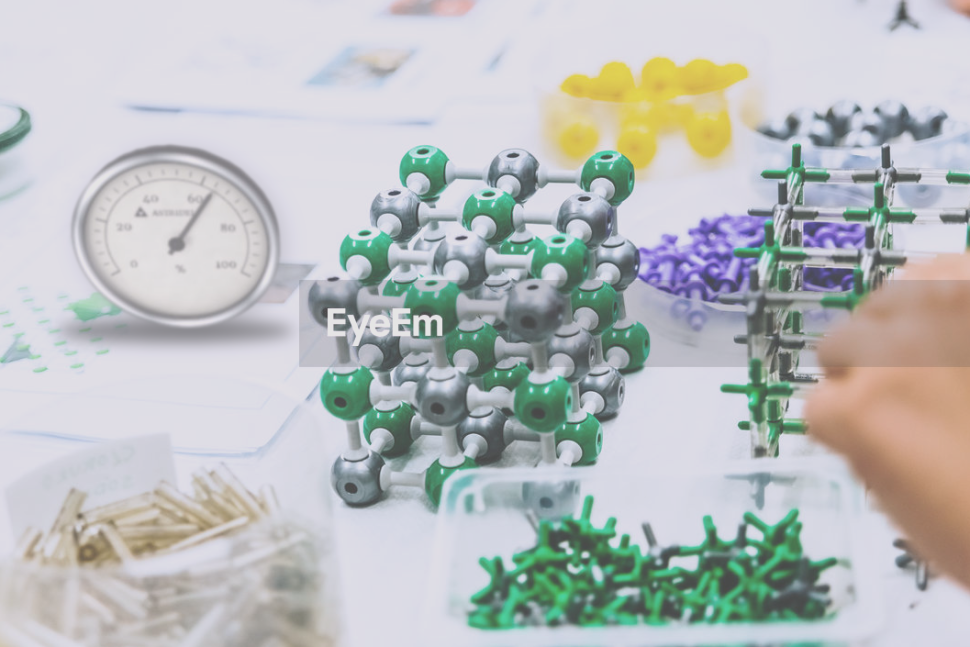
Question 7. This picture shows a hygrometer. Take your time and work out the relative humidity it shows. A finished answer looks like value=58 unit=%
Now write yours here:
value=64 unit=%
